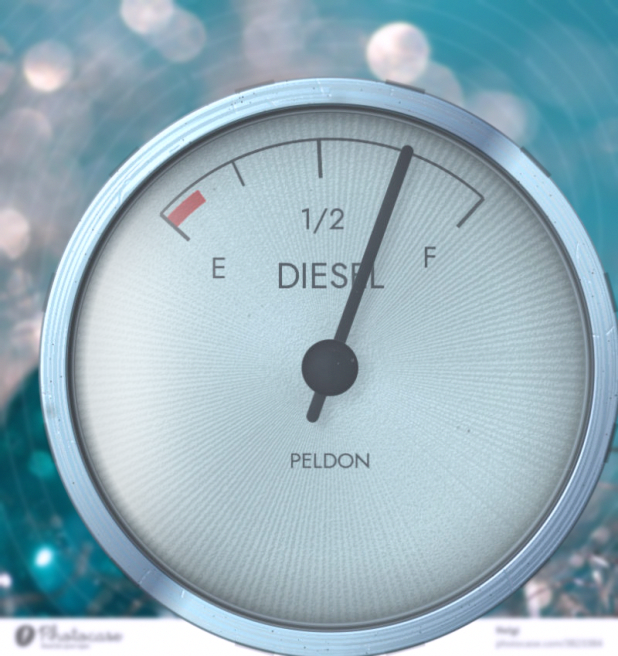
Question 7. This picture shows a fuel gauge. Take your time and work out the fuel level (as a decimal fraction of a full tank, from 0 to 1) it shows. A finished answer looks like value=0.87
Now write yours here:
value=0.75
